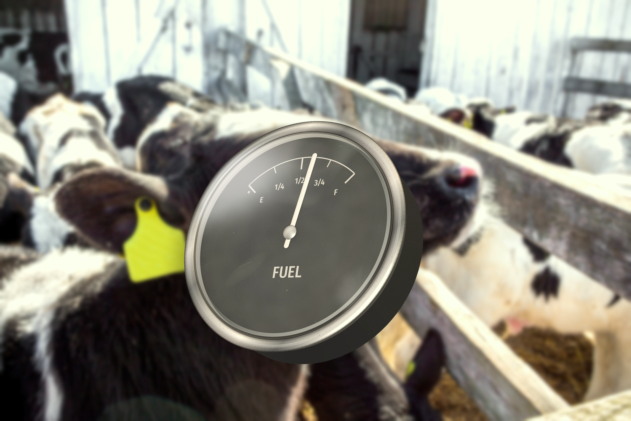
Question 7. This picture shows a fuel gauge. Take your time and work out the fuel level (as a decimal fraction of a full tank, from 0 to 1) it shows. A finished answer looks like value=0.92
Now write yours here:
value=0.625
